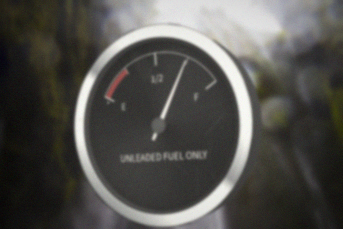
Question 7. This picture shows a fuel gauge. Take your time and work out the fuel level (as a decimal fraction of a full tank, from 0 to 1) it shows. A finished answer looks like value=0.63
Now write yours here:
value=0.75
